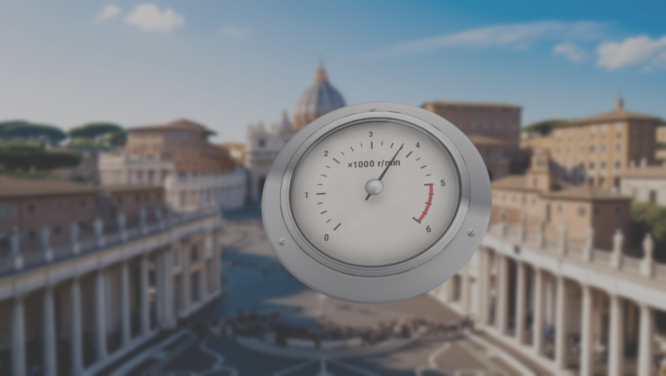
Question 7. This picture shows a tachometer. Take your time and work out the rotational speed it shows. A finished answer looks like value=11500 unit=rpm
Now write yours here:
value=3750 unit=rpm
